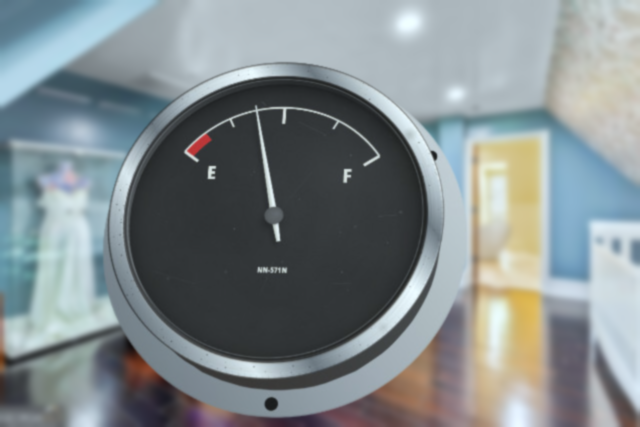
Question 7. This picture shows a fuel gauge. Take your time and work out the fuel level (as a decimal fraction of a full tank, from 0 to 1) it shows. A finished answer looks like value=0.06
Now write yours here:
value=0.375
